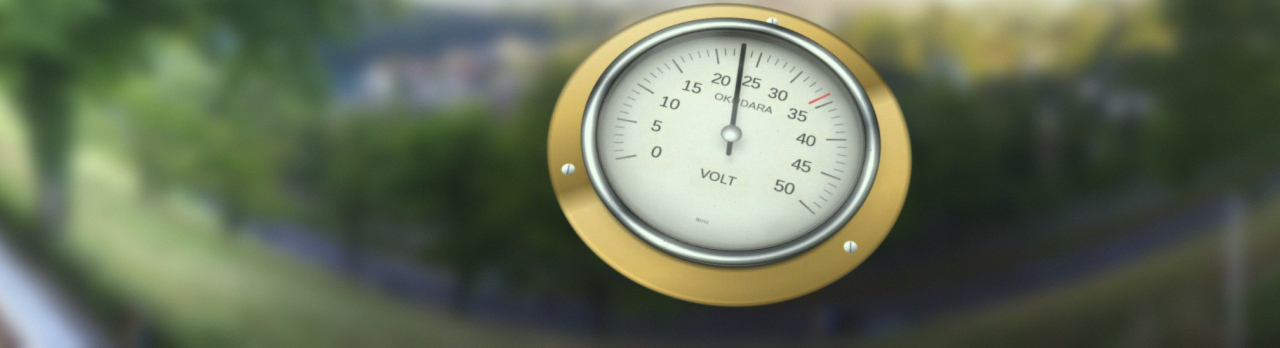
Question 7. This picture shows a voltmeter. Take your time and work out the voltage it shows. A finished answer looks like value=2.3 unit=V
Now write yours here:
value=23 unit=V
